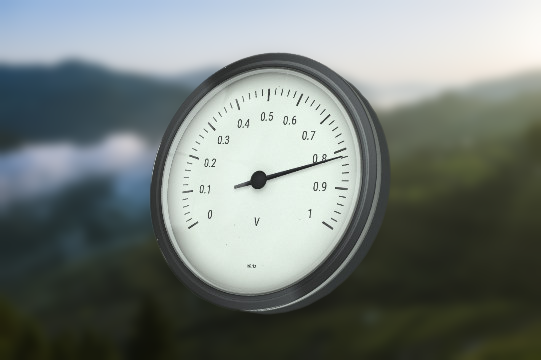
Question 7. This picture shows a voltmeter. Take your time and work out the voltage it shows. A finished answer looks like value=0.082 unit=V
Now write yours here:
value=0.82 unit=V
